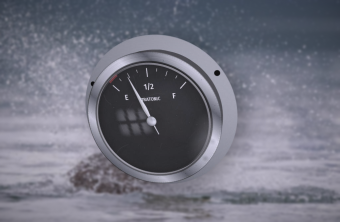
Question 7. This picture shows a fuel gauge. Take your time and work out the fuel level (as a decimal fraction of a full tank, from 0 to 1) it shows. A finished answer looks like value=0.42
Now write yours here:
value=0.25
